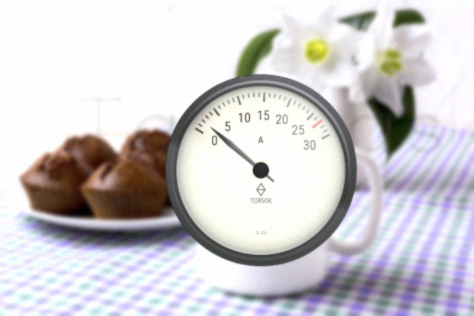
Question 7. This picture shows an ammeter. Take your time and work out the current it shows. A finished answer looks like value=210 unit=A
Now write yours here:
value=2 unit=A
